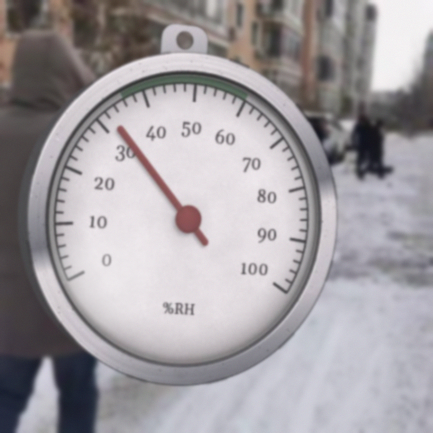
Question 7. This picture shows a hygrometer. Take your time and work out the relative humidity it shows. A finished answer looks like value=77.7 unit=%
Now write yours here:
value=32 unit=%
